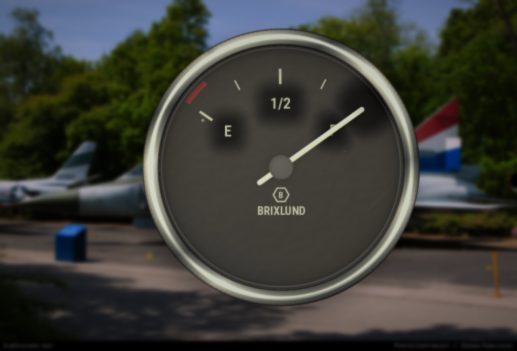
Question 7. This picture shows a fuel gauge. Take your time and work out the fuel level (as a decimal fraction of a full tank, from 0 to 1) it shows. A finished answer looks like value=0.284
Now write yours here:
value=1
